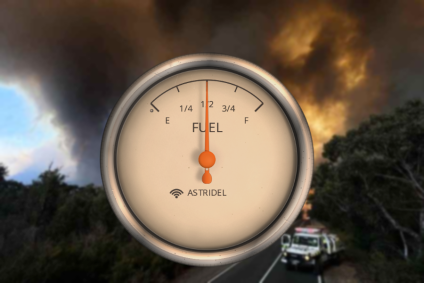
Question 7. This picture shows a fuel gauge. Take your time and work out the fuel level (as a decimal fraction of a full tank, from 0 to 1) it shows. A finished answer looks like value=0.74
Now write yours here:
value=0.5
